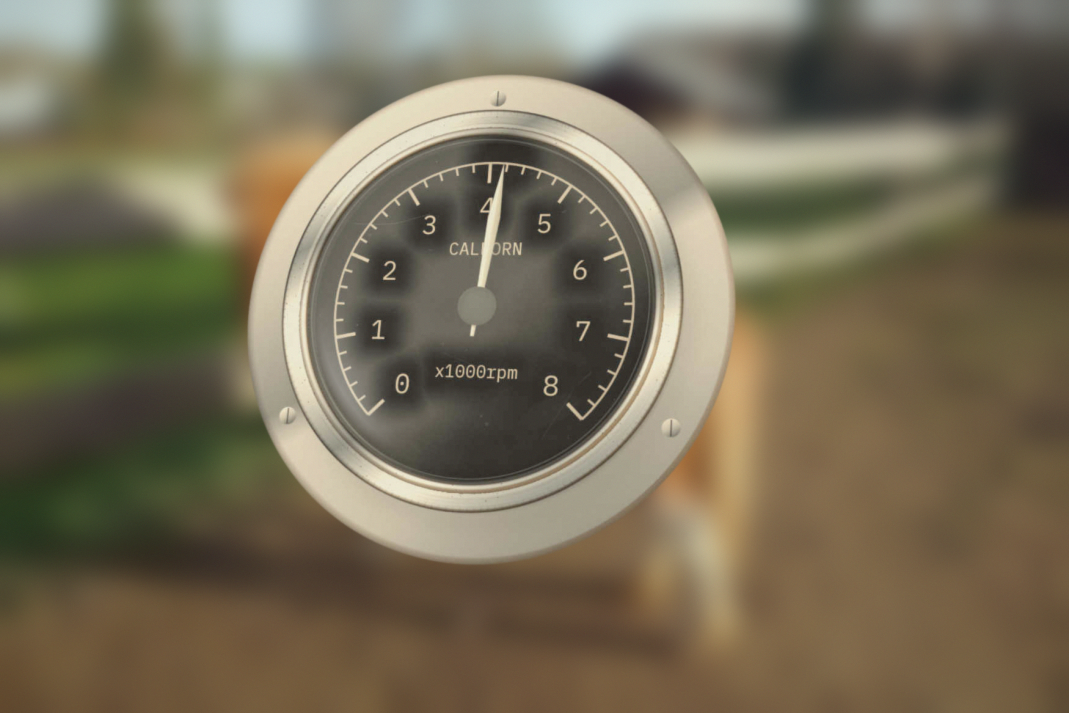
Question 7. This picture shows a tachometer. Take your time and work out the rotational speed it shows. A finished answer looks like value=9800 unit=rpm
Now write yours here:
value=4200 unit=rpm
